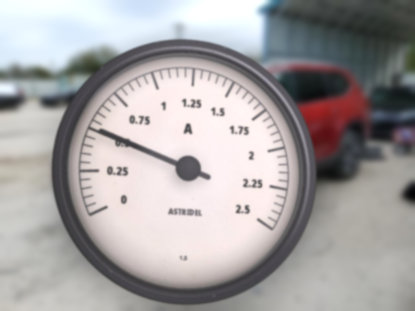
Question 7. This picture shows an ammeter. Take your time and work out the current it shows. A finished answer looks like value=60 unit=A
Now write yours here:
value=0.5 unit=A
